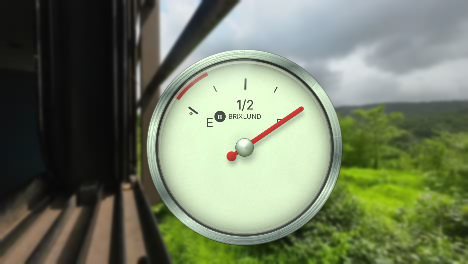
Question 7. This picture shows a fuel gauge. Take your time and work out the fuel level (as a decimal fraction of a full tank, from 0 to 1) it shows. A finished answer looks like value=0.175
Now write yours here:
value=1
